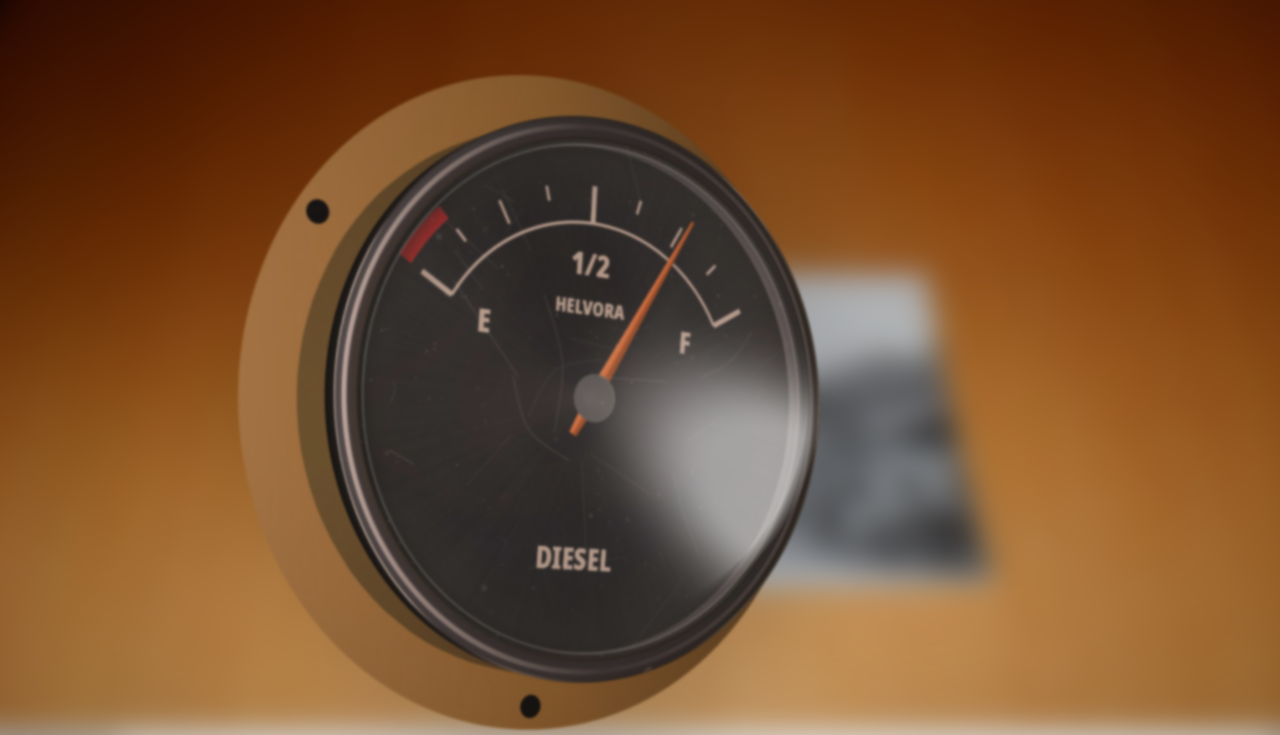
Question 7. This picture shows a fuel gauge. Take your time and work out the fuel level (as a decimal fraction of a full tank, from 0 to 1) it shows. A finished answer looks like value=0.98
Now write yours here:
value=0.75
